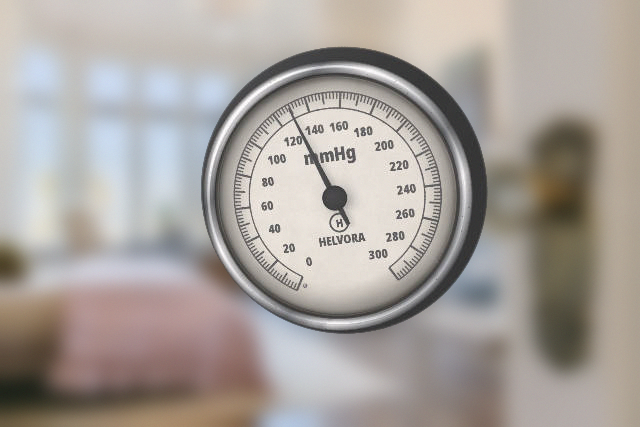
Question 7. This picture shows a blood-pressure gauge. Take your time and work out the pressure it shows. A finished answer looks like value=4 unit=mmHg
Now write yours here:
value=130 unit=mmHg
